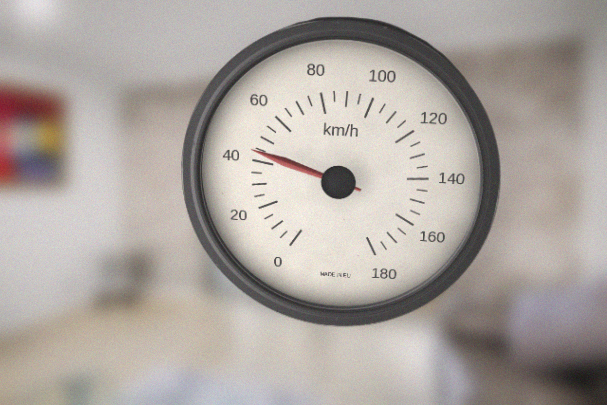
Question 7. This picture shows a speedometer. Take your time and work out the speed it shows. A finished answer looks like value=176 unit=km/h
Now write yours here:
value=45 unit=km/h
